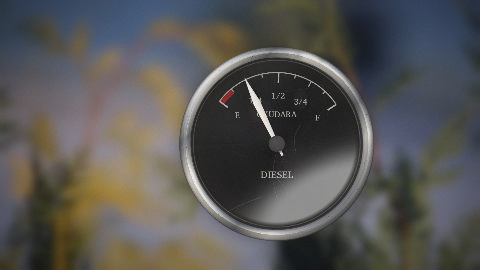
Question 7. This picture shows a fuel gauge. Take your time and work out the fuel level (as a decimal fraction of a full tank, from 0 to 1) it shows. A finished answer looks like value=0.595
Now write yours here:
value=0.25
